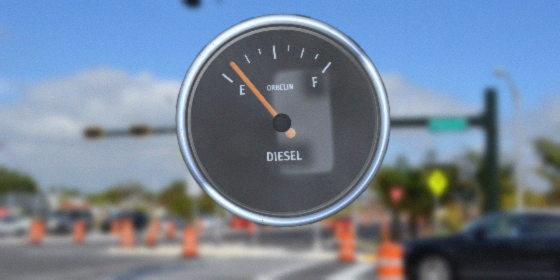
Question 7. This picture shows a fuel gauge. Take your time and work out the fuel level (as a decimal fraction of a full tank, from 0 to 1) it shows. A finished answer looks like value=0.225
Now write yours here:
value=0.125
